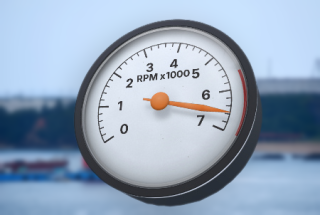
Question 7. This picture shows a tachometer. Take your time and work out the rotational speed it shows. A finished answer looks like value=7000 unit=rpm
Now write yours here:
value=6600 unit=rpm
